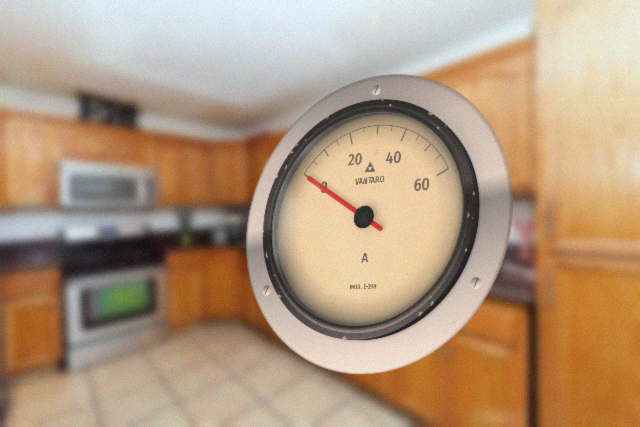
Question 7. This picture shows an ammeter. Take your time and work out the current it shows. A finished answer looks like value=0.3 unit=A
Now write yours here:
value=0 unit=A
